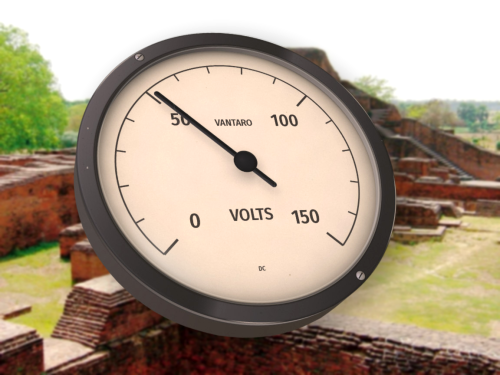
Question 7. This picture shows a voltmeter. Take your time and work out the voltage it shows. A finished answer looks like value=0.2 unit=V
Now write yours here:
value=50 unit=V
